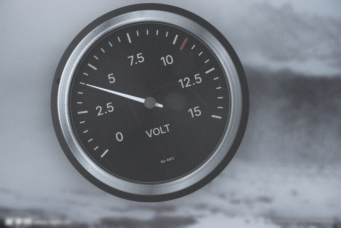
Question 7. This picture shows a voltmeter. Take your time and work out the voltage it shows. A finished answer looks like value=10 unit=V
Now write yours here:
value=4 unit=V
